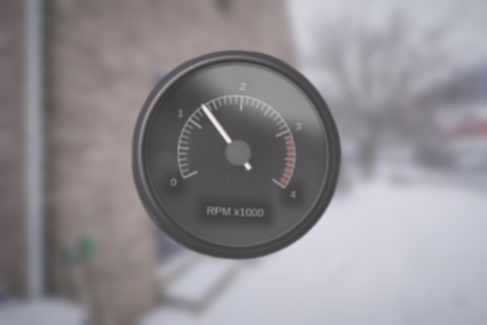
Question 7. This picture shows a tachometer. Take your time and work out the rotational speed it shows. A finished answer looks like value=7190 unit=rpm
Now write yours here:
value=1300 unit=rpm
